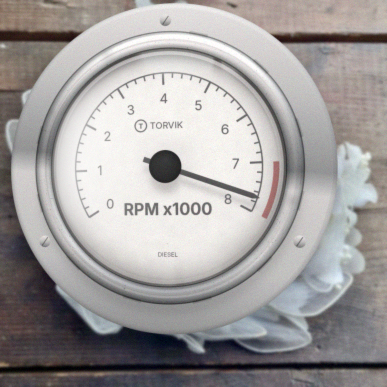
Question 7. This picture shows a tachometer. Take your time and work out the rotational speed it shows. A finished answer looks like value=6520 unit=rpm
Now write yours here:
value=7700 unit=rpm
